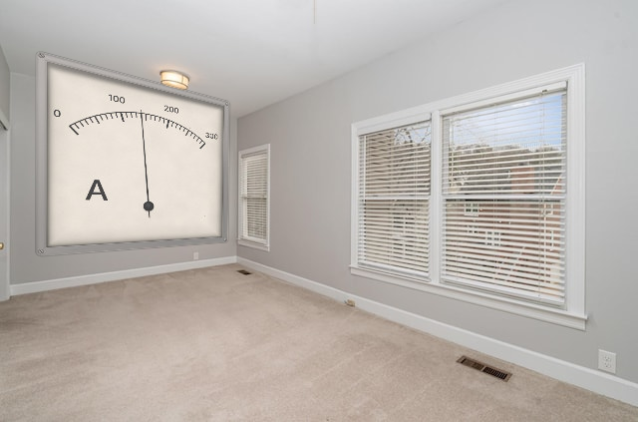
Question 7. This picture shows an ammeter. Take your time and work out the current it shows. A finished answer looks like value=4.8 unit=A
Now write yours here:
value=140 unit=A
